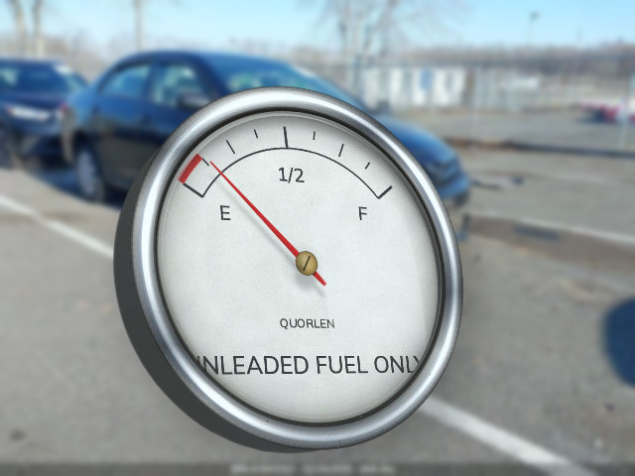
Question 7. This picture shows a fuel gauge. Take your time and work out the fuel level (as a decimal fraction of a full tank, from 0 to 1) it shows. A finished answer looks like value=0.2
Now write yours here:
value=0.125
